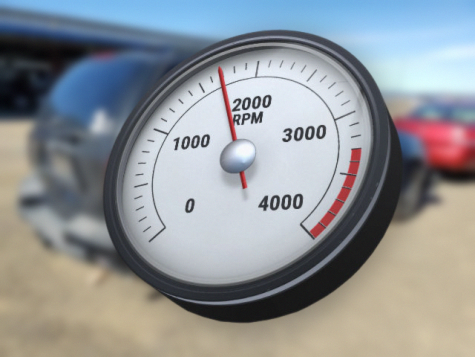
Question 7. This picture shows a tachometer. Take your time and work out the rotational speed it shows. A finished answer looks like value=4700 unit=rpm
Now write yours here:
value=1700 unit=rpm
